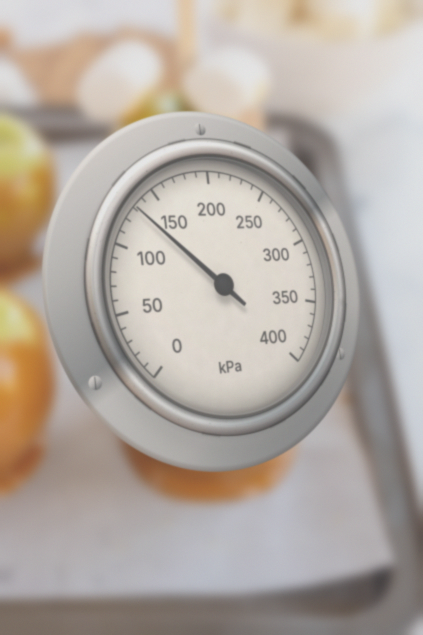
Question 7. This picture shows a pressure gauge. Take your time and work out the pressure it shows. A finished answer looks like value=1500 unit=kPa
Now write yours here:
value=130 unit=kPa
